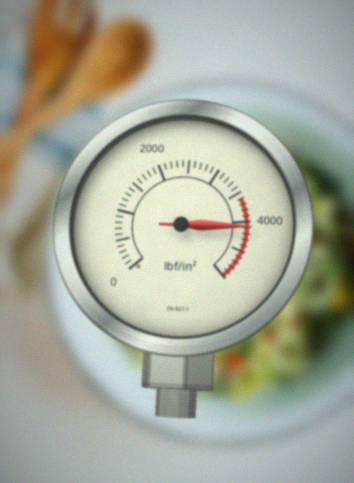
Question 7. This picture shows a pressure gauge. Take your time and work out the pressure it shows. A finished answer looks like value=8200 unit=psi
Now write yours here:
value=4100 unit=psi
